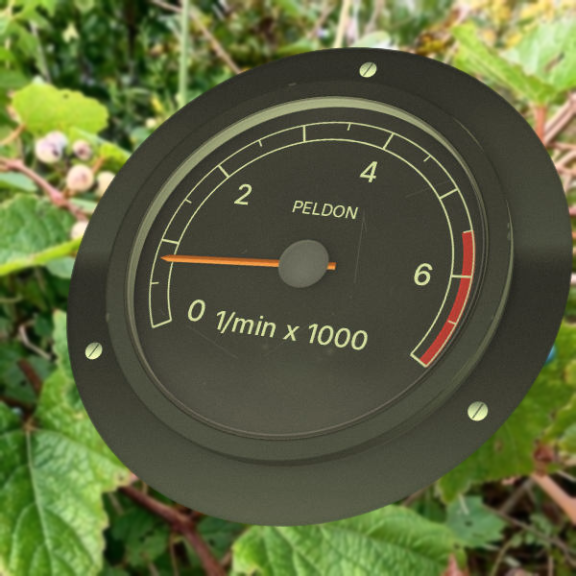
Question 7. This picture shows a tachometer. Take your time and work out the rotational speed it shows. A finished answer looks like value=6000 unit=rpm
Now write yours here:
value=750 unit=rpm
